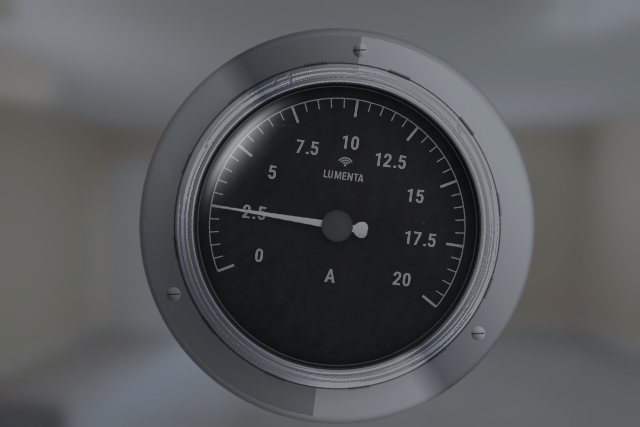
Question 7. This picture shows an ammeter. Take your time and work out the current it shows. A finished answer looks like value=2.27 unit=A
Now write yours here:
value=2.5 unit=A
